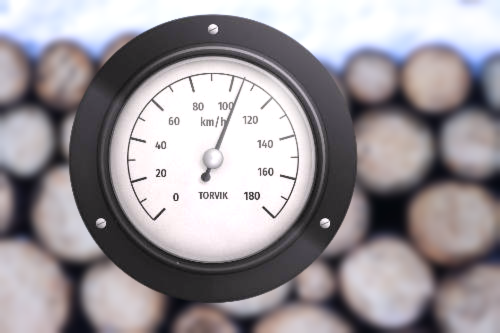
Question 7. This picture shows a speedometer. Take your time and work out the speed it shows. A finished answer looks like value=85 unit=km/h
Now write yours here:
value=105 unit=km/h
